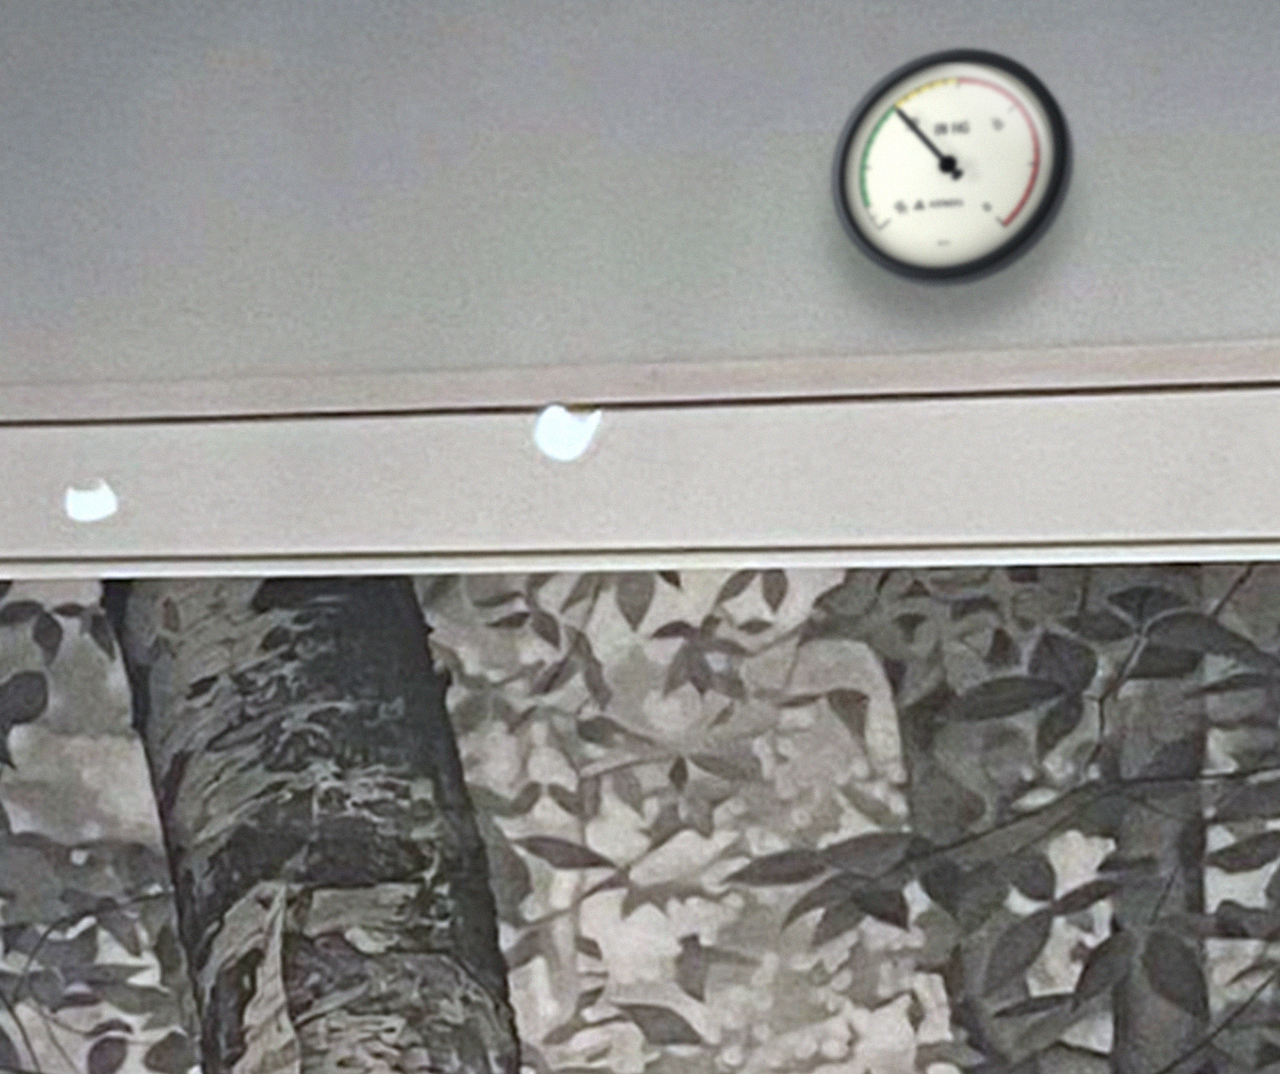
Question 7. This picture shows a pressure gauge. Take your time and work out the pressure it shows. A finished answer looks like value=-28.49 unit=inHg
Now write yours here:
value=-20 unit=inHg
